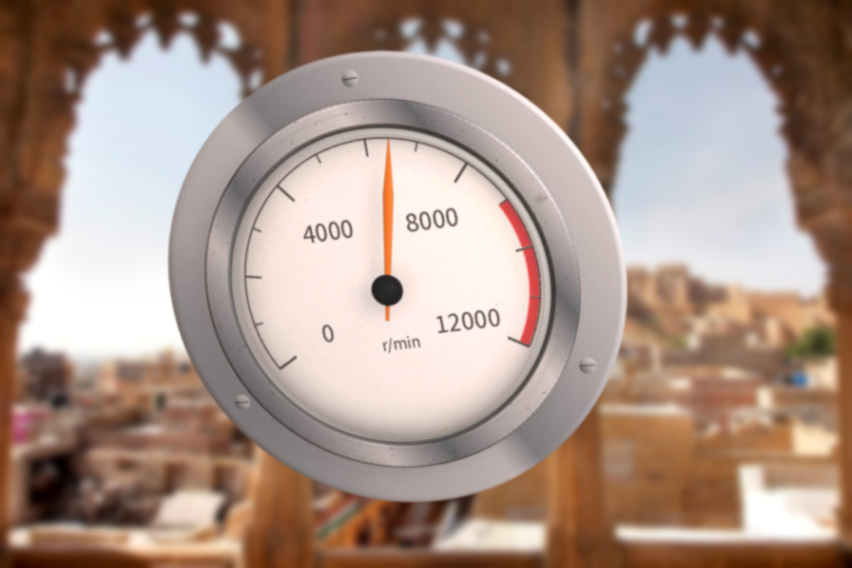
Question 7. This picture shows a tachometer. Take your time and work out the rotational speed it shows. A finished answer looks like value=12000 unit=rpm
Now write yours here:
value=6500 unit=rpm
